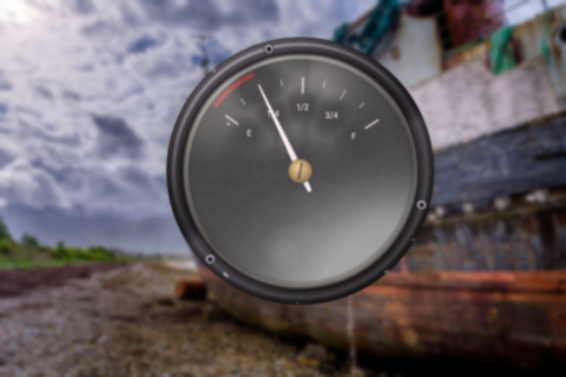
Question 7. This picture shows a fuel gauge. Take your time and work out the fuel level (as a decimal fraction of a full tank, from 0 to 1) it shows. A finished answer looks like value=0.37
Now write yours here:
value=0.25
